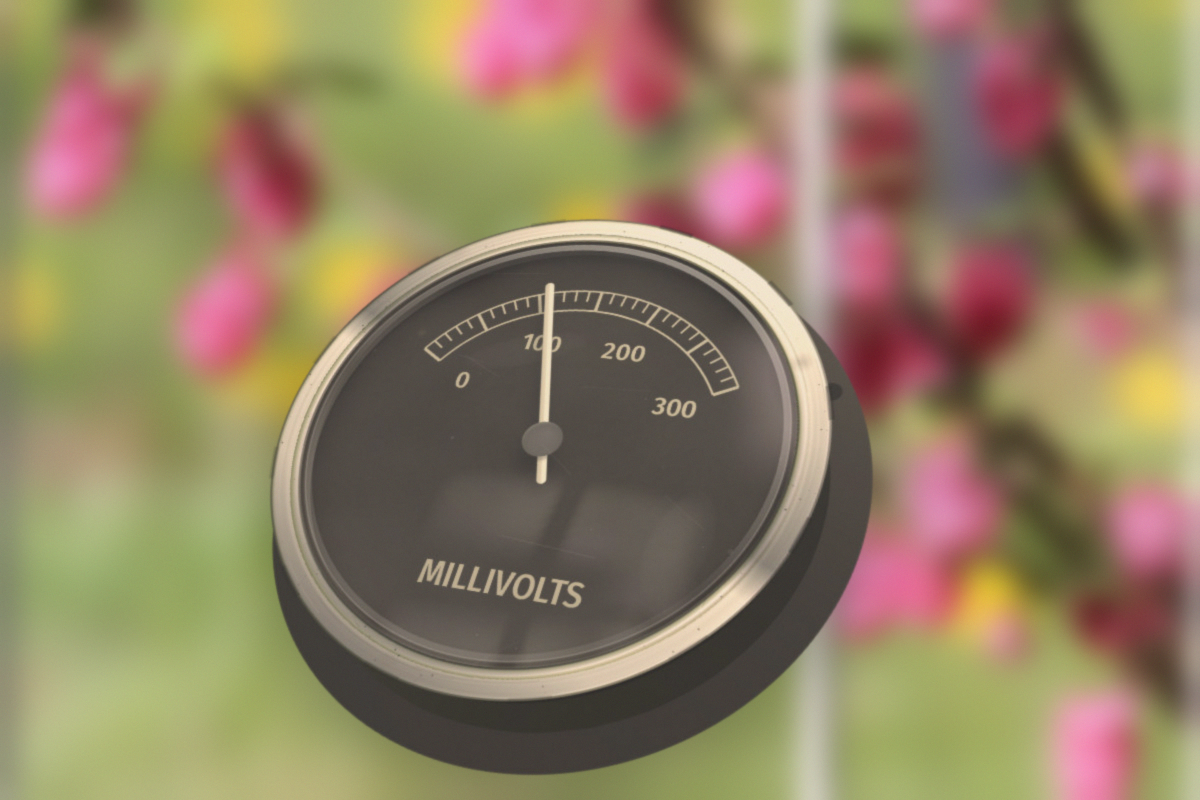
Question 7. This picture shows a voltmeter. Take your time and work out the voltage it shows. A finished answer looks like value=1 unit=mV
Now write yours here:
value=110 unit=mV
